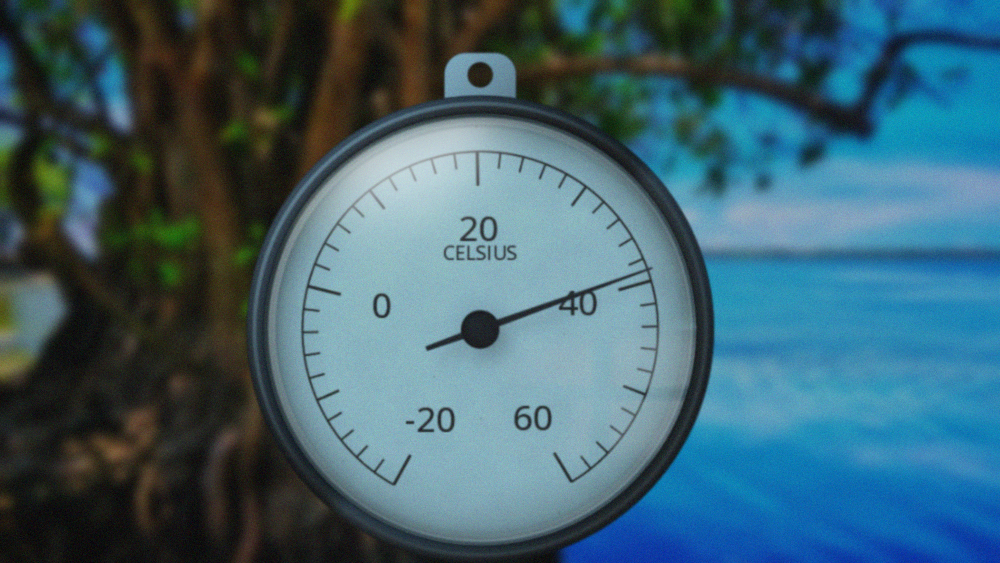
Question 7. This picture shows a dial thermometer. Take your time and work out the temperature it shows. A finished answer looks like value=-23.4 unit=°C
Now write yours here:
value=39 unit=°C
